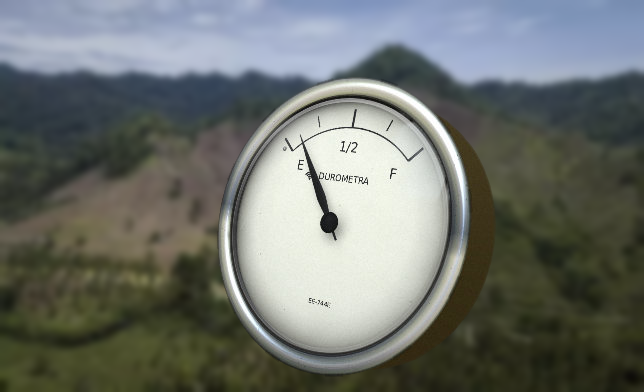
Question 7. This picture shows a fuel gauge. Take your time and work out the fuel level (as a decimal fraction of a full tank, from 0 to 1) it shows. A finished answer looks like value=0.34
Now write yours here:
value=0.125
